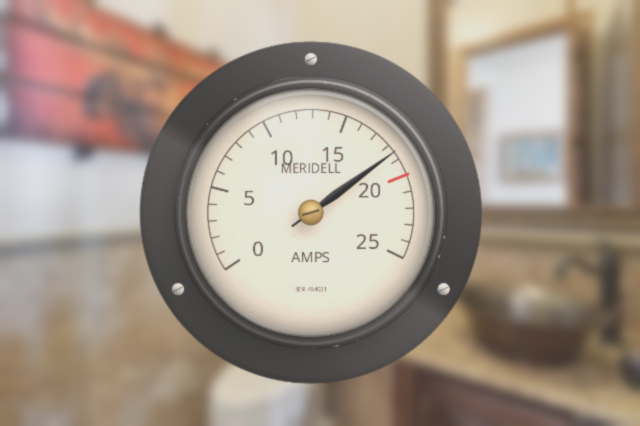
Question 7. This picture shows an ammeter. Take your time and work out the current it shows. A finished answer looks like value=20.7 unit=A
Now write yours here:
value=18.5 unit=A
